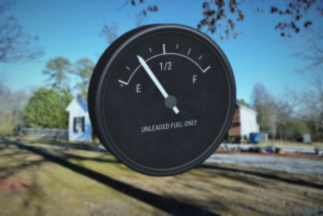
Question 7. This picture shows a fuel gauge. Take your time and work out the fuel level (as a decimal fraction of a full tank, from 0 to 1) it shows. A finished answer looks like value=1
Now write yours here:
value=0.25
